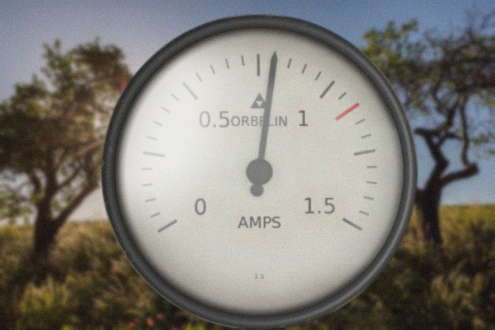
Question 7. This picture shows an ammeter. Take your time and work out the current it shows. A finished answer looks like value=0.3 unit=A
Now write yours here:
value=0.8 unit=A
